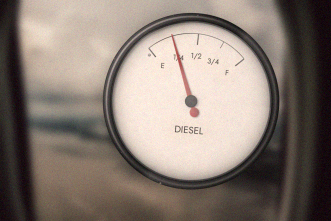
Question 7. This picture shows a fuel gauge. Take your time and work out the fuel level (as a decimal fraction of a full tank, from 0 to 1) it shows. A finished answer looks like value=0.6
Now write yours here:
value=0.25
